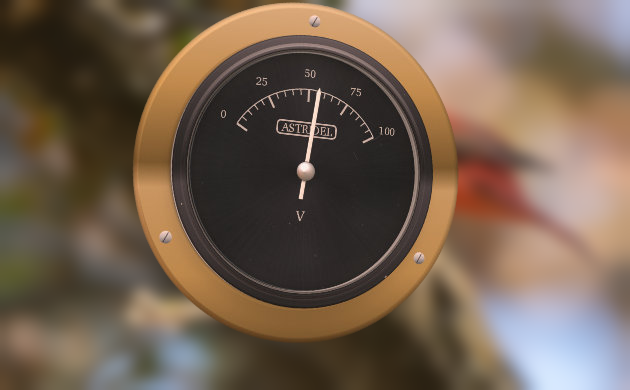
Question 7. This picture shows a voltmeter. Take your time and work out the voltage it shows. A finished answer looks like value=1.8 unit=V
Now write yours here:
value=55 unit=V
